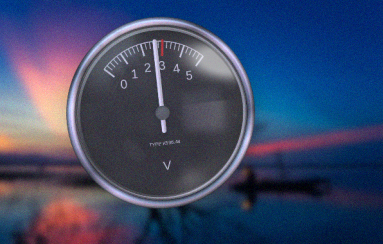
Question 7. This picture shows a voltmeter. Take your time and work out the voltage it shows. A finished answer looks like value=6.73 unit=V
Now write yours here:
value=2.6 unit=V
